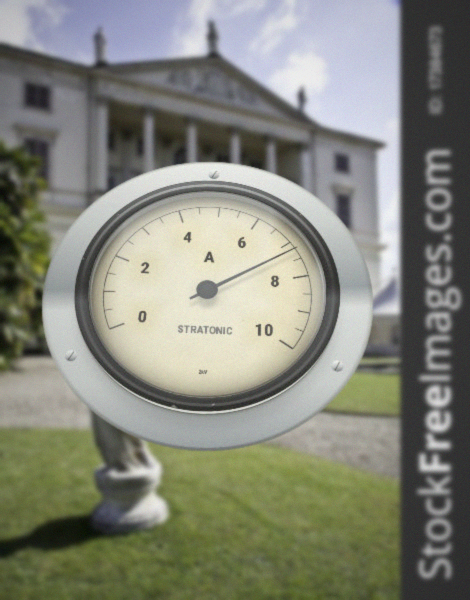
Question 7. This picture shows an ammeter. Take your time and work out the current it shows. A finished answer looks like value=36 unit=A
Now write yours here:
value=7.25 unit=A
